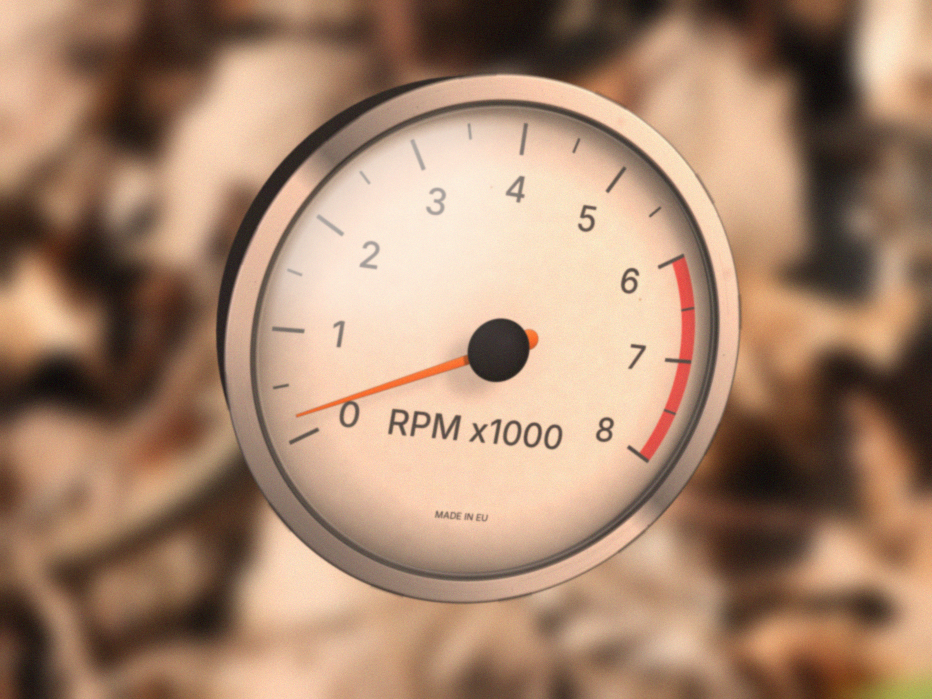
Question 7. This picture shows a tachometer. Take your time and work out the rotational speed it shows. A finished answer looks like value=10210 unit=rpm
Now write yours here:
value=250 unit=rpm
